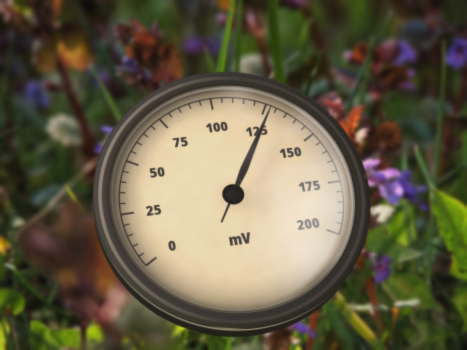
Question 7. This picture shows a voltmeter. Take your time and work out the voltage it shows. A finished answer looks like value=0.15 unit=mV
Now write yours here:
value=127.5 unit=mV
